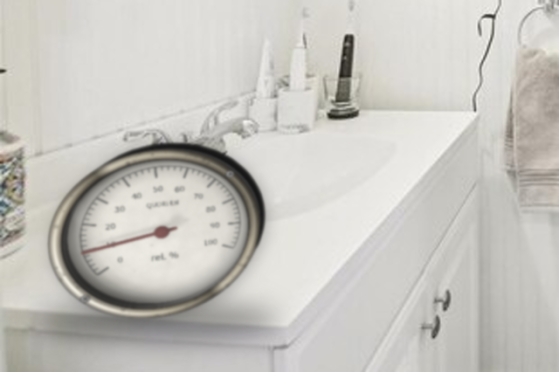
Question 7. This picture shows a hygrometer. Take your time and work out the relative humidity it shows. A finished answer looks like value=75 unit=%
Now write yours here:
value=10 unit=%
